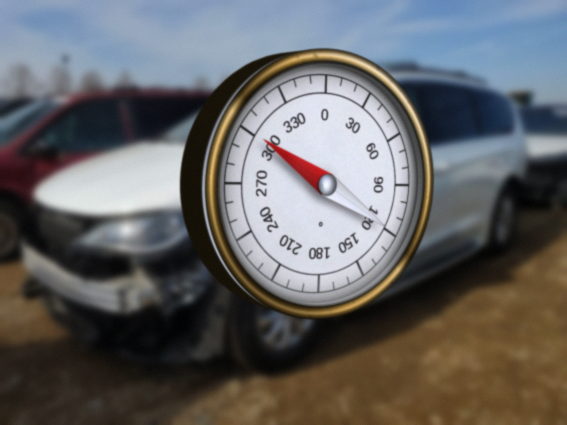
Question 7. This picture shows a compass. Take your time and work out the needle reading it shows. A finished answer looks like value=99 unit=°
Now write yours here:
value=300 unit=°
